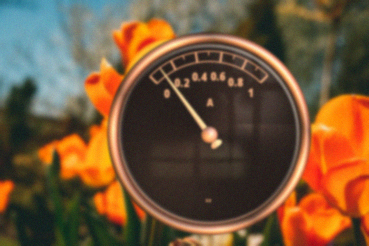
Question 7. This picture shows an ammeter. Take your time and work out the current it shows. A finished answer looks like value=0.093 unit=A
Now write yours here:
value=0.1 unit=A
